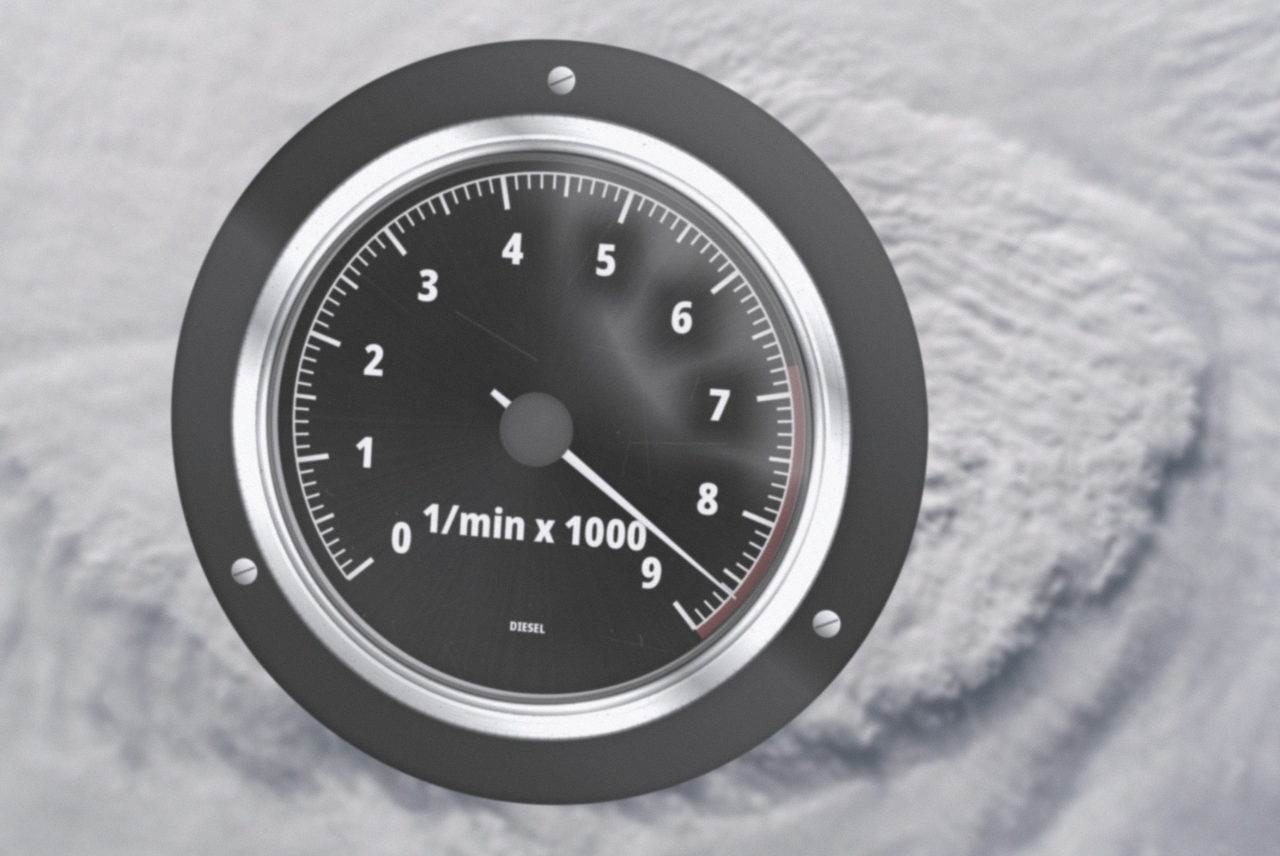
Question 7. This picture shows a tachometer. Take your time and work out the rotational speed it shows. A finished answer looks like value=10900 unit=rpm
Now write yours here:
value=8600 unit=rpm
